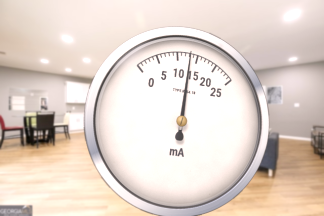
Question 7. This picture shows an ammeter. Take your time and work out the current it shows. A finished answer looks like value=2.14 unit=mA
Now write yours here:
value=13 unit=mA
